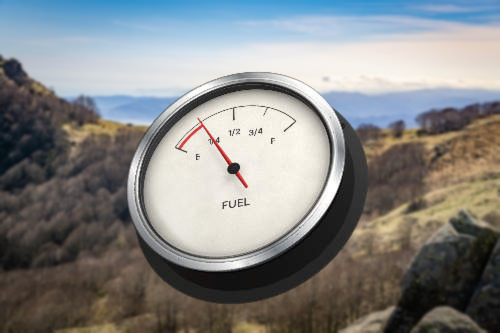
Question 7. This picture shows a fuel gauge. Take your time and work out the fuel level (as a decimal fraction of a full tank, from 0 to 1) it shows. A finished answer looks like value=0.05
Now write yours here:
value=0.25
